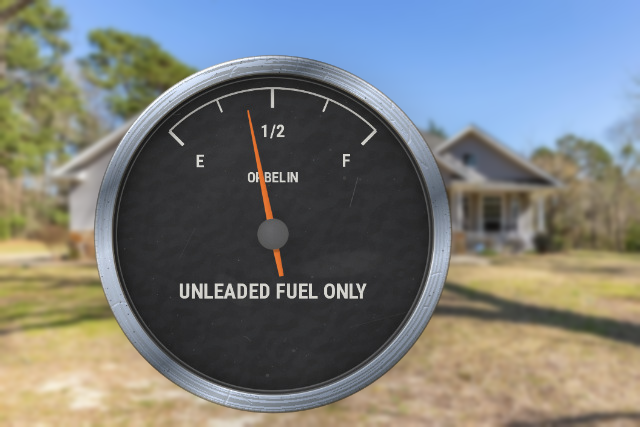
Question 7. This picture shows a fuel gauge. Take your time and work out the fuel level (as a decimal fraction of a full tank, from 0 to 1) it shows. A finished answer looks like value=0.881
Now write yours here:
value=0.375
